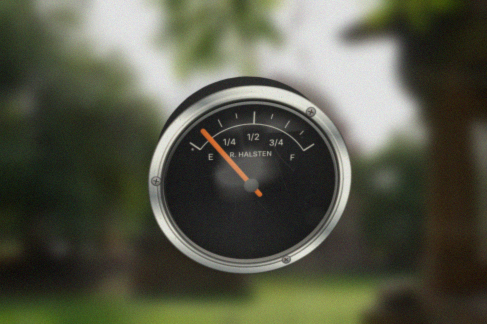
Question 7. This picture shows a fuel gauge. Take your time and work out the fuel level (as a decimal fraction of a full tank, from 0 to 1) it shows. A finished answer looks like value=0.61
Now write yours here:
value=0.125
